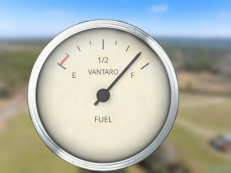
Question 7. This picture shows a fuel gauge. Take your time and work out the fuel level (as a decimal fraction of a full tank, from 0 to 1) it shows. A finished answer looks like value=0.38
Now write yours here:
value=0.875
